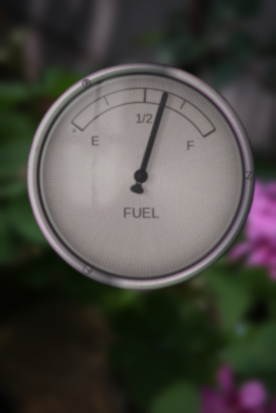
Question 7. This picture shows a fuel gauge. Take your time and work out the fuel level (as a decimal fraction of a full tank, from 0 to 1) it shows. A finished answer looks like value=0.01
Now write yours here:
value=0.625
